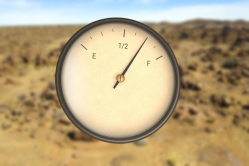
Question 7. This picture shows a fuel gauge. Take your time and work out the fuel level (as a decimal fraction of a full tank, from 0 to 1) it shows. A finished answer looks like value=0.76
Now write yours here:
value=0.75
